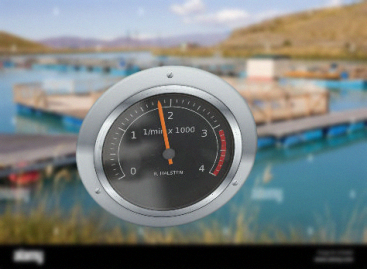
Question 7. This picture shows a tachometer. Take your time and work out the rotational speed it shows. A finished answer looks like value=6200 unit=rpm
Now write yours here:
value=1800 unit=rpm
